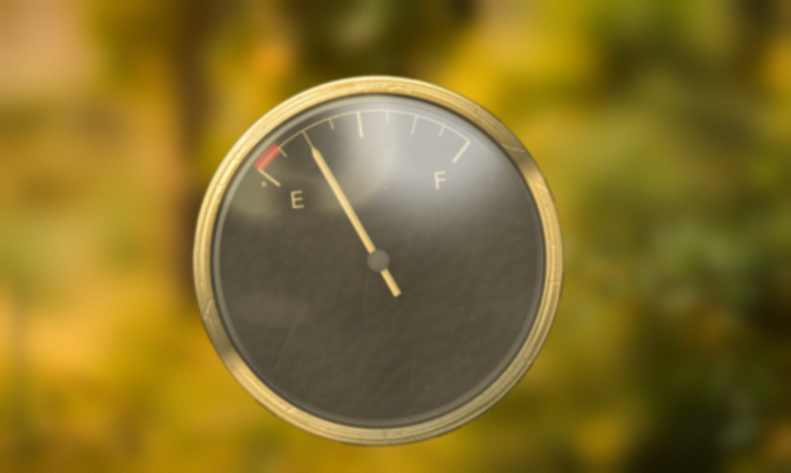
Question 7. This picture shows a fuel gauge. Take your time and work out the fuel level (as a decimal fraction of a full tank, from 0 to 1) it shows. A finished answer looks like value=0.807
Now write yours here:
value=0.25
